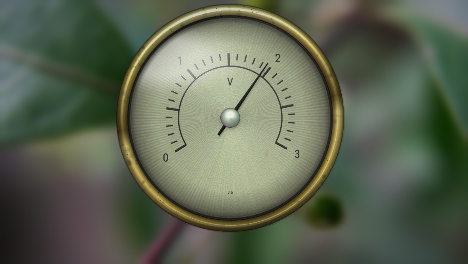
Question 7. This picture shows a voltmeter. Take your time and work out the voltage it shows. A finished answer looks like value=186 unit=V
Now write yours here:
value=1.95 unit=V
